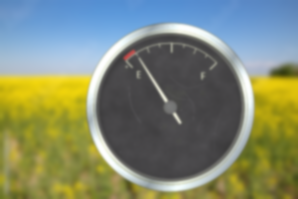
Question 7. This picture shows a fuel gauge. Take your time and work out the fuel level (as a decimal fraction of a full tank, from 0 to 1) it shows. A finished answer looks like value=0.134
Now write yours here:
value=0.125
